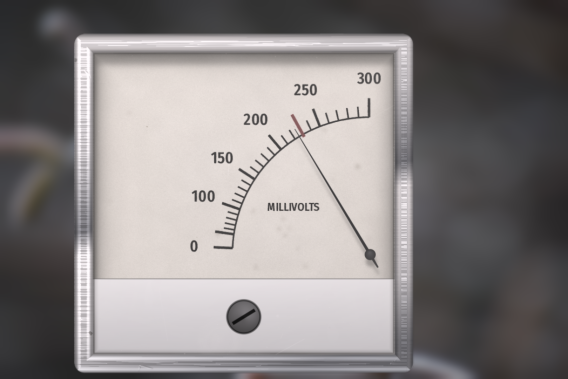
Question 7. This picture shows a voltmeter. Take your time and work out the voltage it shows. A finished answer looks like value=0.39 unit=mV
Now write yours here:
value=225 unit=mV
